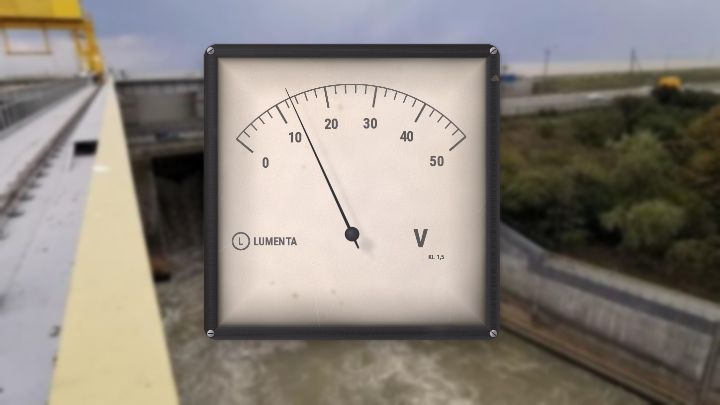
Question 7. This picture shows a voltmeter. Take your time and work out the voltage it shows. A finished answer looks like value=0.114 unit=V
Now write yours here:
value=13 unit=V
